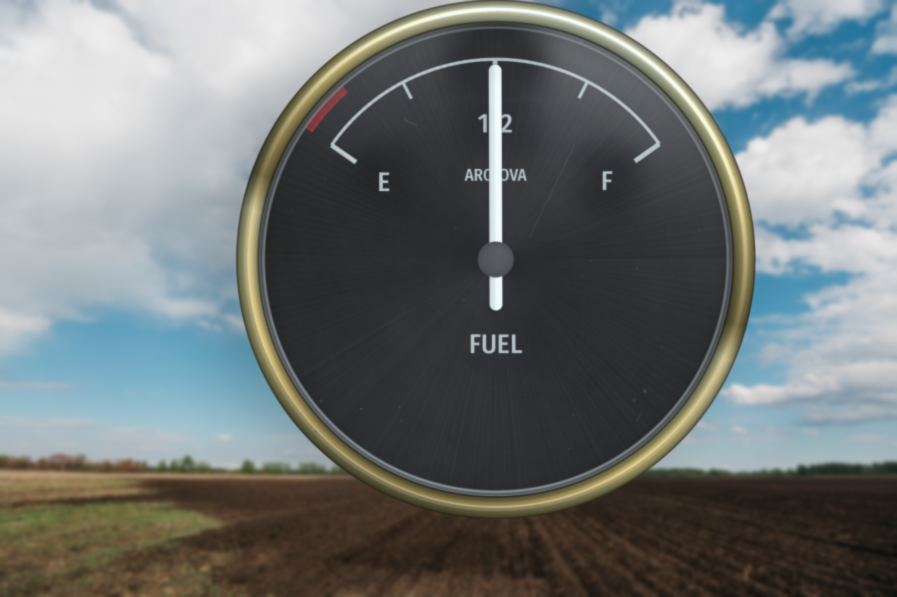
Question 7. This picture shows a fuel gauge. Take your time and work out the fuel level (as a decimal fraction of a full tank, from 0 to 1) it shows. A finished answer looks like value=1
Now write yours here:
value=0.5
